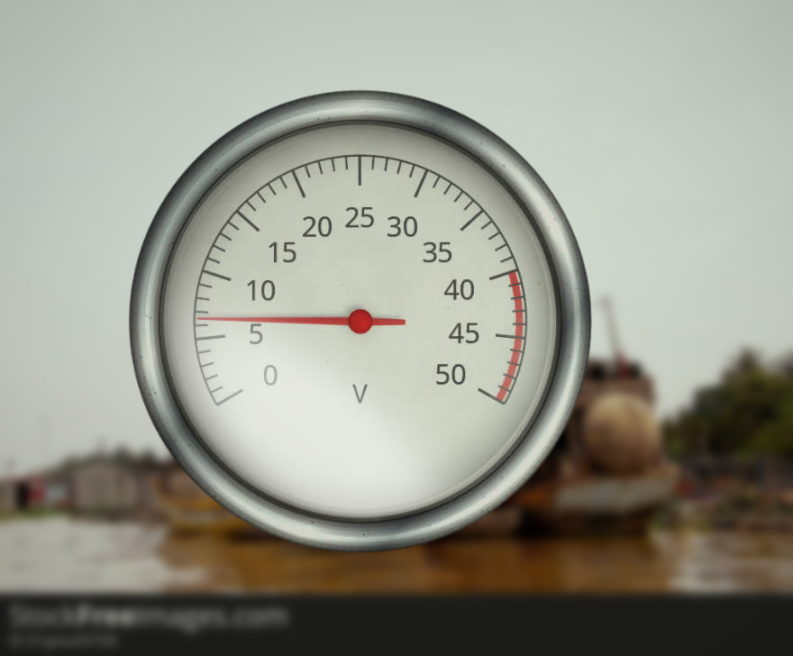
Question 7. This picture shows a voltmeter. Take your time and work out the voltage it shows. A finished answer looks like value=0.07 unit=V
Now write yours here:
value=6.5 unit=V
